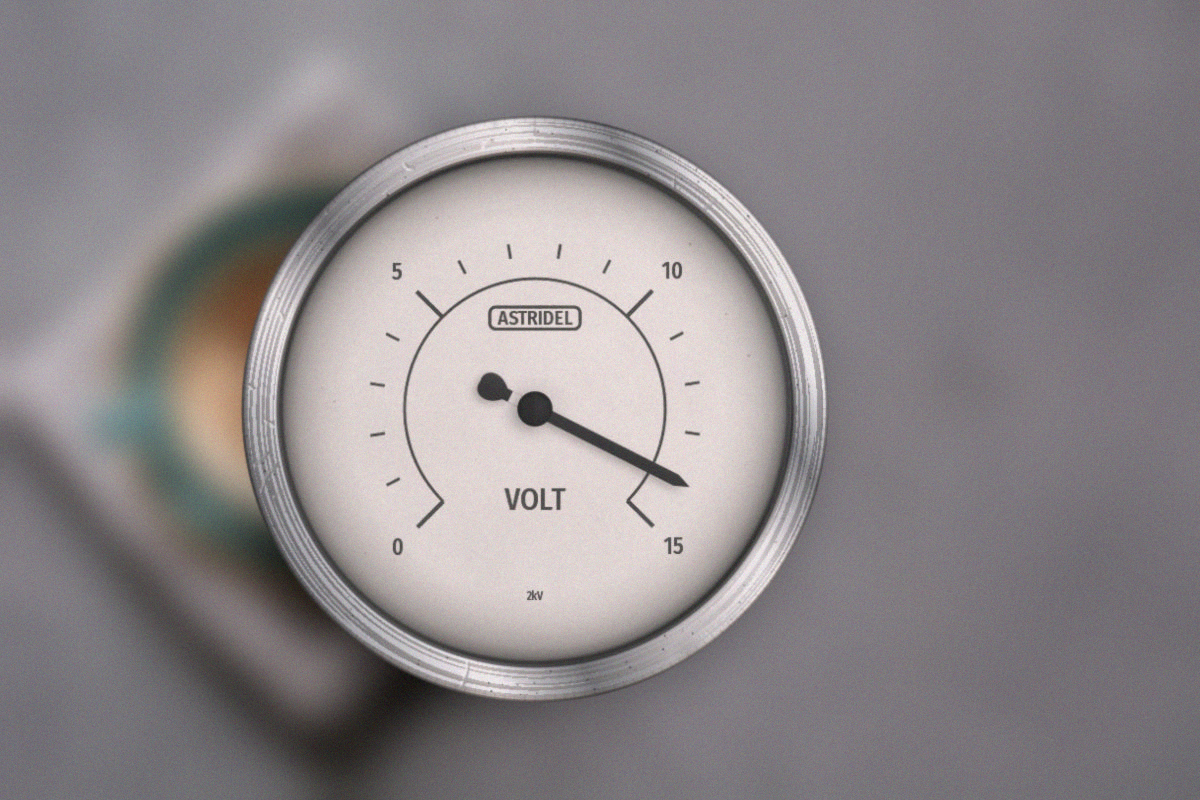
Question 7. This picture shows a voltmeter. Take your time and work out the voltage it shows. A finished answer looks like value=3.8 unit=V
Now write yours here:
value=14 unit=V
